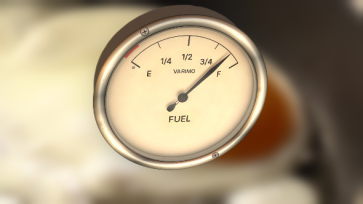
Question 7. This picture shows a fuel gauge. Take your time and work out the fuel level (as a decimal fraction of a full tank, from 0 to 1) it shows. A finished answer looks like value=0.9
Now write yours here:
value=0.875
